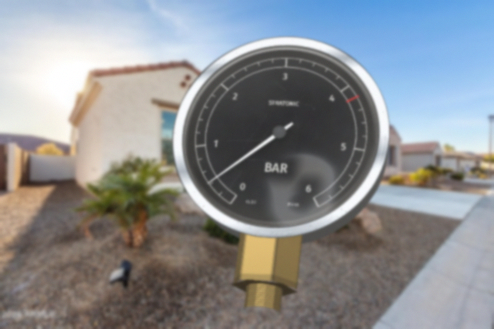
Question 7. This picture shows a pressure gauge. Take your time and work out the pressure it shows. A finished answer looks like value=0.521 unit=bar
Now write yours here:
value=0.4 unit=bar
